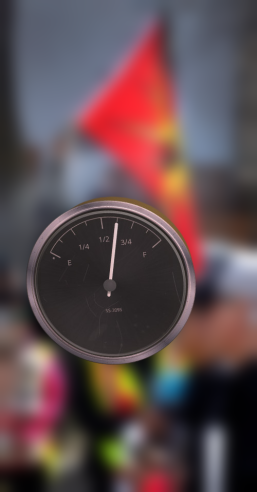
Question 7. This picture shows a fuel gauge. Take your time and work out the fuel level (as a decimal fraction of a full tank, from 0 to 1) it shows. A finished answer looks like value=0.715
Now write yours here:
value=0.625
